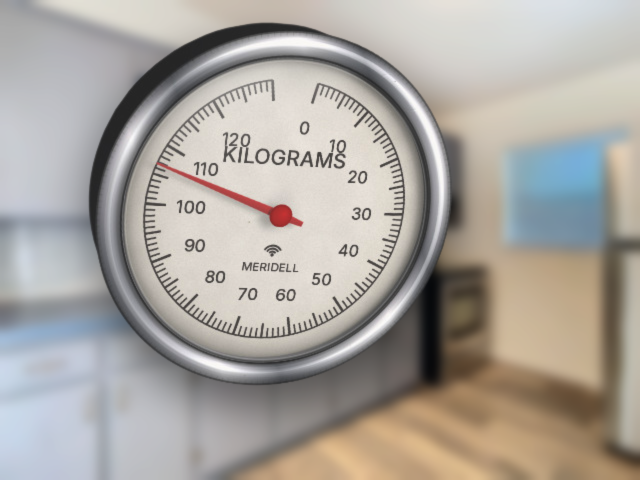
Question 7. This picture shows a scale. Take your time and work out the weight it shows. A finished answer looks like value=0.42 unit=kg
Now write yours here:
value=107 unit=kg
